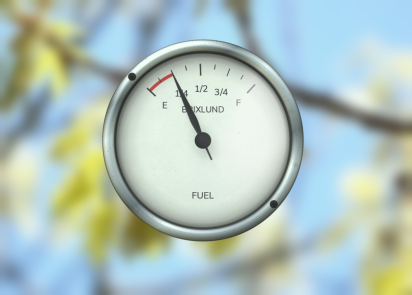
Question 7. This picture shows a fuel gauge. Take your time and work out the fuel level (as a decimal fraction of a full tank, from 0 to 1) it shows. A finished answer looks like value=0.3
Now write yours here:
value=0.25
